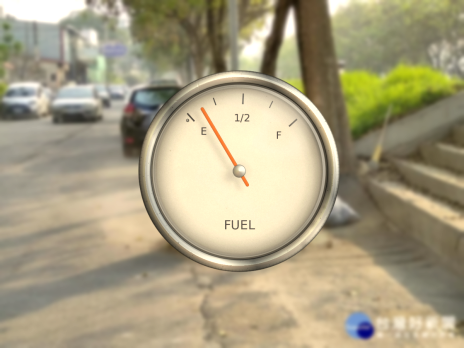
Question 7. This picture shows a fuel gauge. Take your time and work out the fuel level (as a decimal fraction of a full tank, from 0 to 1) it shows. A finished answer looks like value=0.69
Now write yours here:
value=0.125
